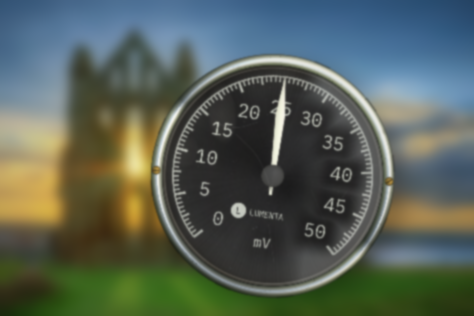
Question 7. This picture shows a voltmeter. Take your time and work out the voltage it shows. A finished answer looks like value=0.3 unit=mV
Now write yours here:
value=25 unit=mV
